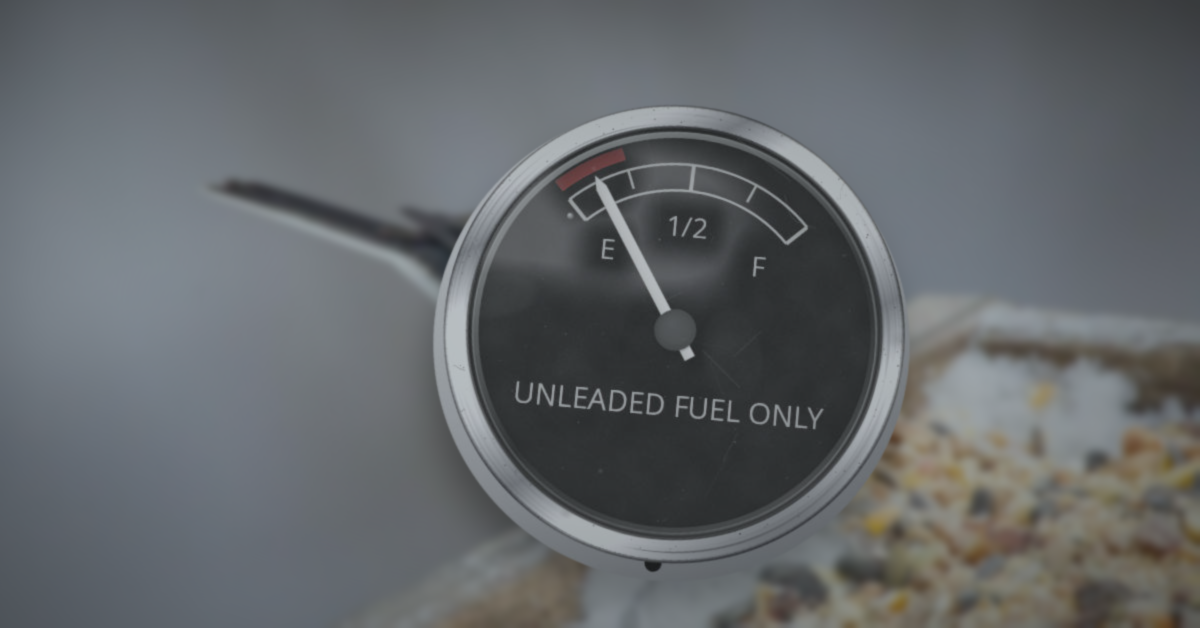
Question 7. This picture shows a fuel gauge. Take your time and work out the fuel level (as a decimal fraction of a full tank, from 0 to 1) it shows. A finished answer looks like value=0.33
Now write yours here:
value=0.125
